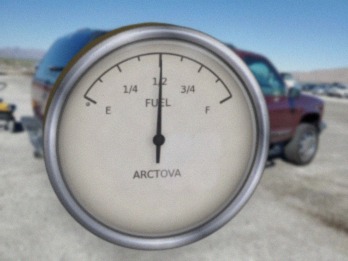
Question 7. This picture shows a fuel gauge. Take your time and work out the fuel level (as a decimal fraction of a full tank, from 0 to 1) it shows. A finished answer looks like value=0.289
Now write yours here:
value=0.5
